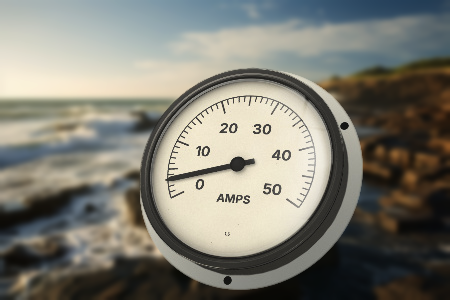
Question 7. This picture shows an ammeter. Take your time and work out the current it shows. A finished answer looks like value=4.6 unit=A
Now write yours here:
value=3 unit=A
